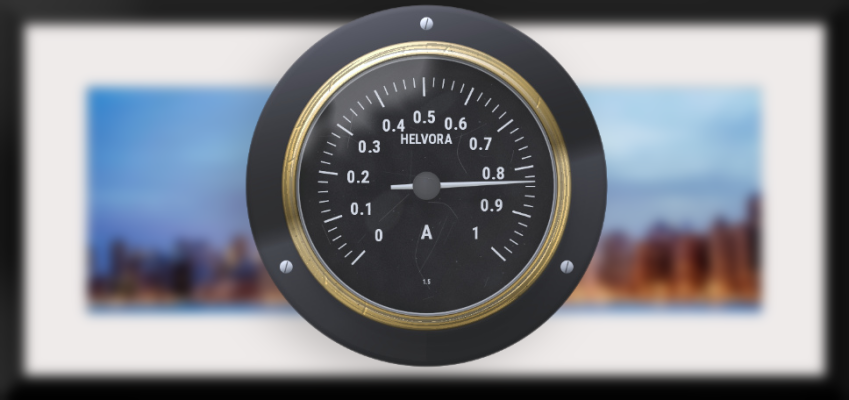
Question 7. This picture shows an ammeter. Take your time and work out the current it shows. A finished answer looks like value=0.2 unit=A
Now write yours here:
value=0.83 unit=A
